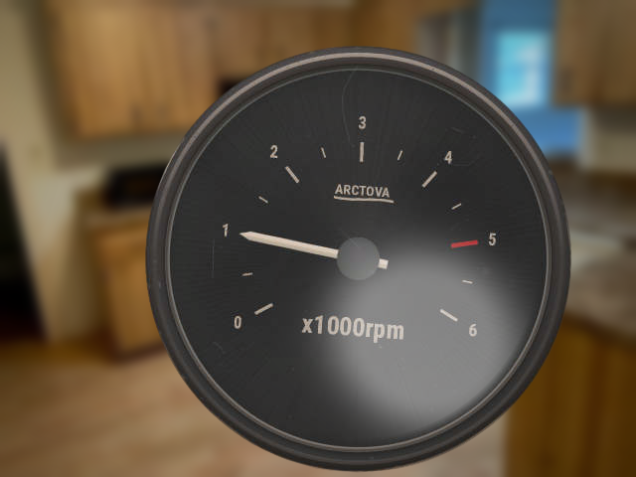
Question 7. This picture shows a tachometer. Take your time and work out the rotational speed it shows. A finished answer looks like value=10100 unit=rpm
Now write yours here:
value=1000 unit=rpm
